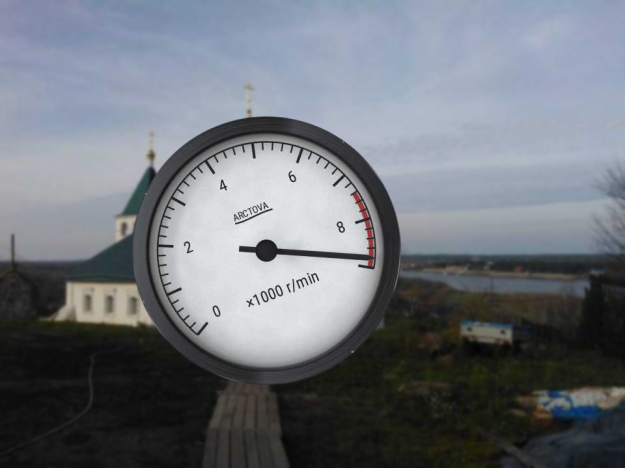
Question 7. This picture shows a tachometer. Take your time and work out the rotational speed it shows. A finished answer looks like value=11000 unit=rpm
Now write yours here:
value=8800 unit=rpm
